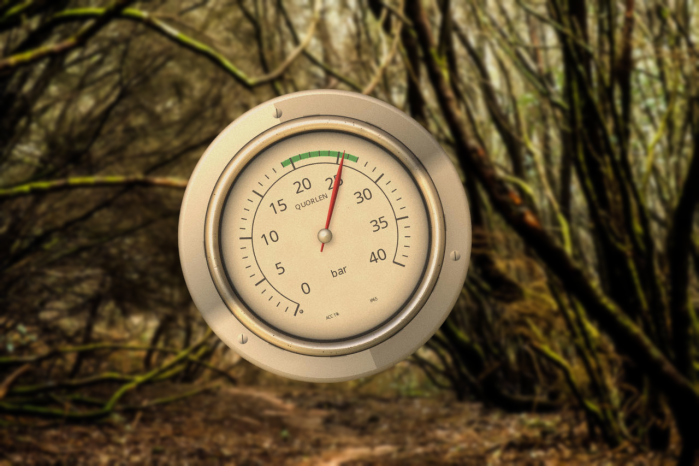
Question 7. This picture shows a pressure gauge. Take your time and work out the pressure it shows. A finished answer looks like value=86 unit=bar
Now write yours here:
value=25.5 unit=bar
